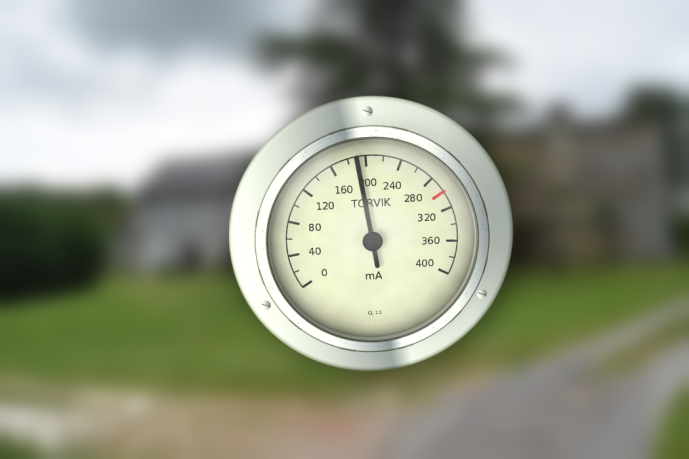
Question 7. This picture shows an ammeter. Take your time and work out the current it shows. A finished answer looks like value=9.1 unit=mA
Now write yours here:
value=190 unit=mA
